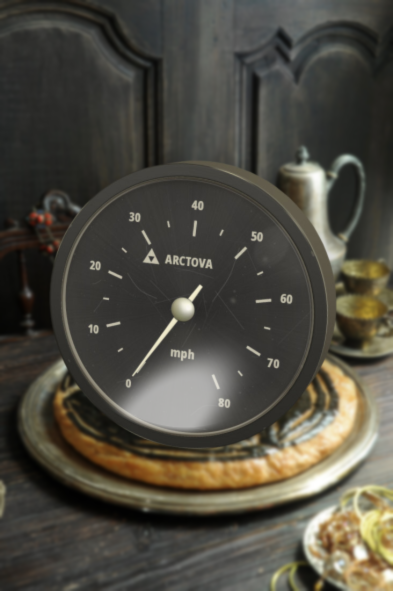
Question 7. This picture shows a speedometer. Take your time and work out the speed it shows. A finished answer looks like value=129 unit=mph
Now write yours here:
value=0 unit=mph
